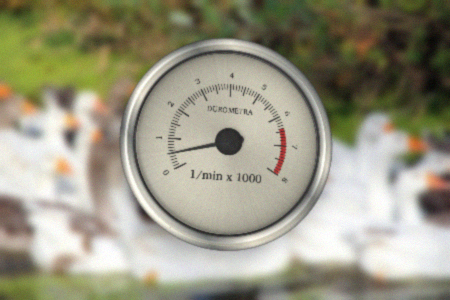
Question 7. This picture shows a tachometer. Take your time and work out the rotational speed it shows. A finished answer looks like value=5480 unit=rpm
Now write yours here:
value=500 unit=rpm
